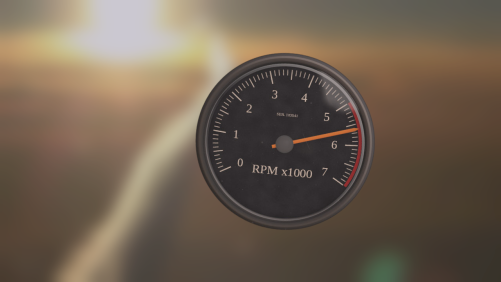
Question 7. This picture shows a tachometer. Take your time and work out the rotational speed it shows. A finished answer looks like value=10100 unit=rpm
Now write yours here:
value=5600 unit=rpm
